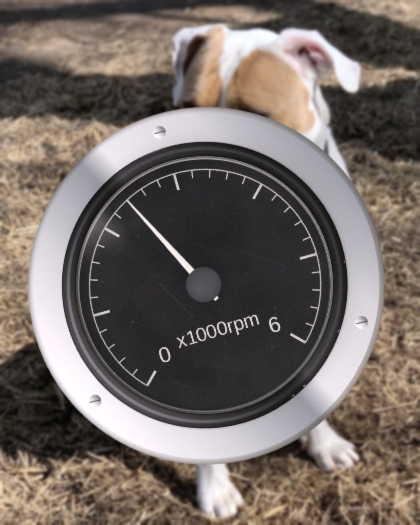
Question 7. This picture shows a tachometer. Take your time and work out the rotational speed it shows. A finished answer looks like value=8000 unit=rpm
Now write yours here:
value=2400 unit=rpm
